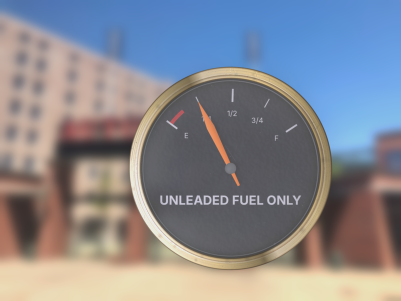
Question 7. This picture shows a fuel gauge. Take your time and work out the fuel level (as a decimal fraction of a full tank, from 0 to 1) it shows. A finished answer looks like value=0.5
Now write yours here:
value=0.25
